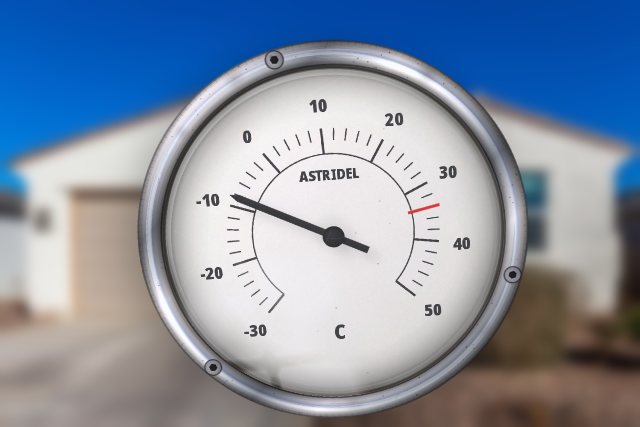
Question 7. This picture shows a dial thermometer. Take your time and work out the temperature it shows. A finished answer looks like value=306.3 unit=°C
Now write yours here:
value=-8 unit=°C
